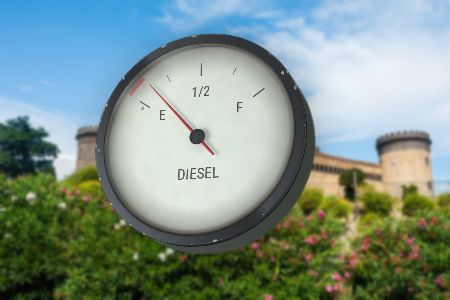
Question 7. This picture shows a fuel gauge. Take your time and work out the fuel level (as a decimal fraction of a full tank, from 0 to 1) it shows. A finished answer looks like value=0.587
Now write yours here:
value=0.125
